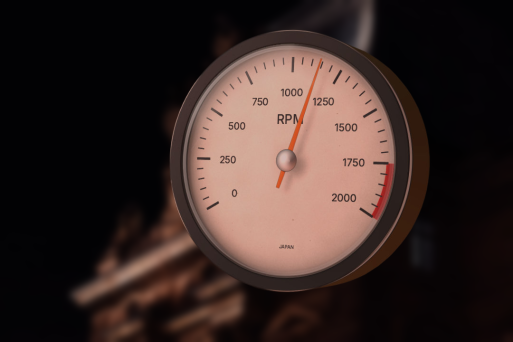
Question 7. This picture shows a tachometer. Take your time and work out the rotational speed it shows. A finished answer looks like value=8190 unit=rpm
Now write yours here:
value=1150 unit=rpm
